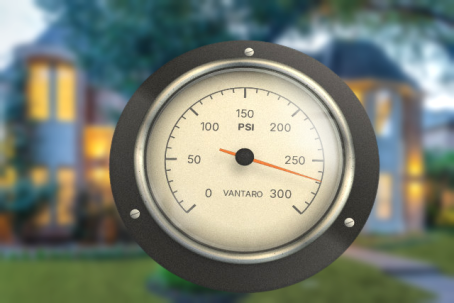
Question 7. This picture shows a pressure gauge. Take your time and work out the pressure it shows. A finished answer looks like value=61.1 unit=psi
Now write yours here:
value=270 unit=psi
